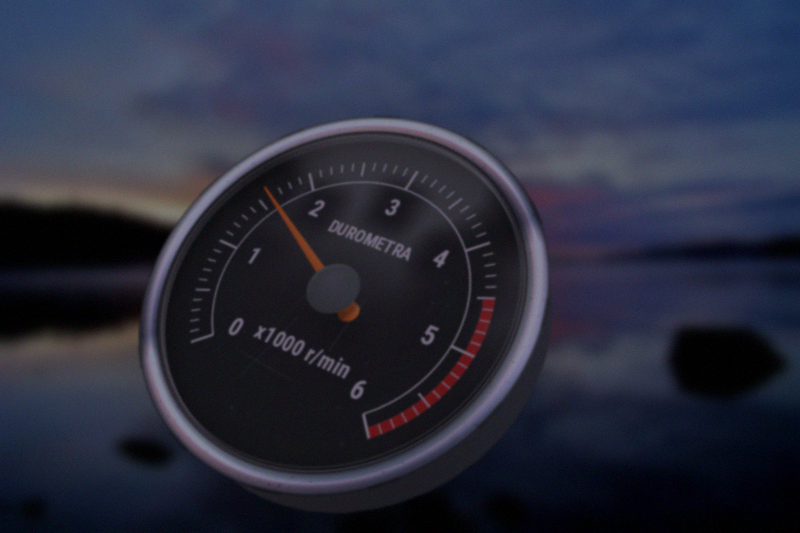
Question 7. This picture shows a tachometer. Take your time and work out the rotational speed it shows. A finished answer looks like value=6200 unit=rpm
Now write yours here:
value=1600 unit=rpm
